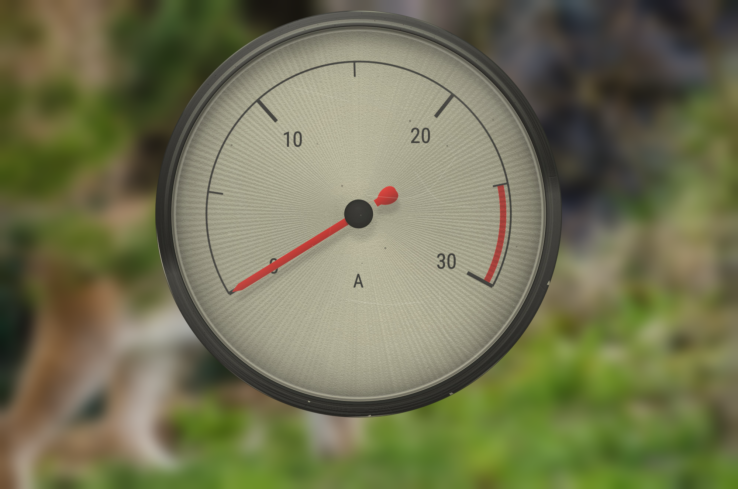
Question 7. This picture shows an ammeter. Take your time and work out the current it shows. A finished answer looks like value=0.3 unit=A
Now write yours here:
value=0 unit=A
